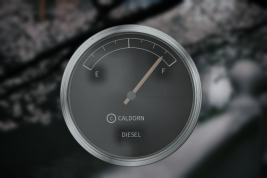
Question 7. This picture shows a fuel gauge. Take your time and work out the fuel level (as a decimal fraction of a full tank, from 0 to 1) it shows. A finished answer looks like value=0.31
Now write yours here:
value=0.875
